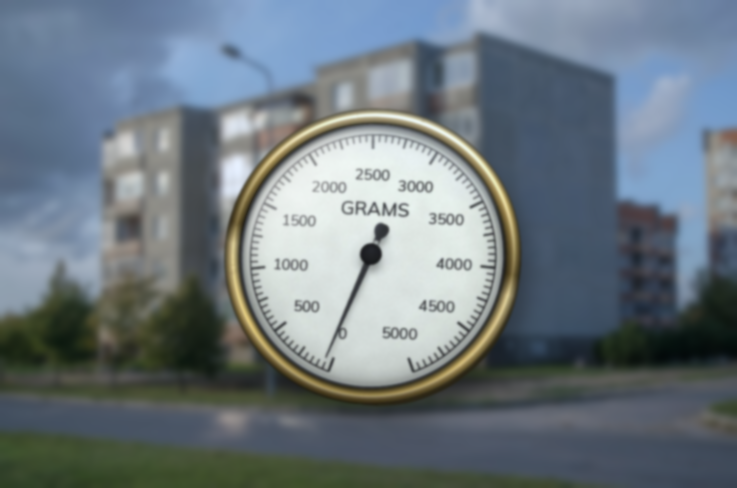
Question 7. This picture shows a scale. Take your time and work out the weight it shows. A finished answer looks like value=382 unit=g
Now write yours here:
value=50 unit=g
